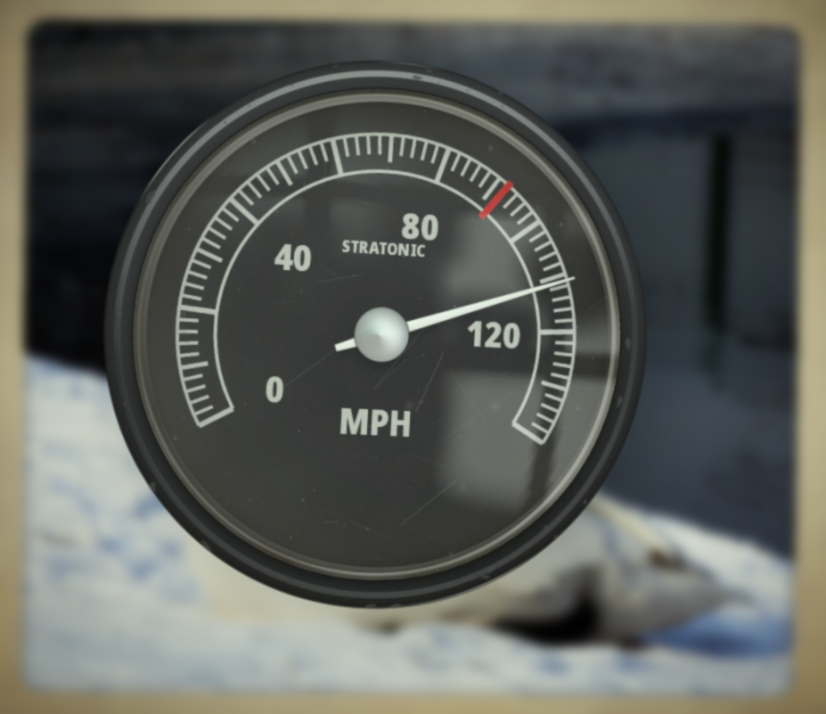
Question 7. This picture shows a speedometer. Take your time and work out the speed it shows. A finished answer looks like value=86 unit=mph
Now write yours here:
value=111 unit=mph
